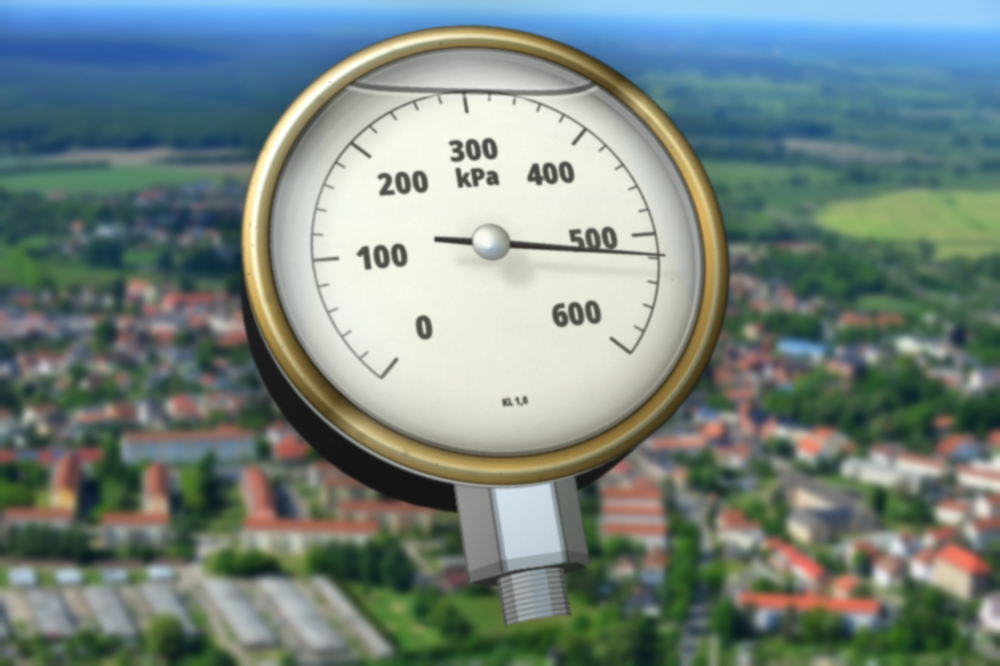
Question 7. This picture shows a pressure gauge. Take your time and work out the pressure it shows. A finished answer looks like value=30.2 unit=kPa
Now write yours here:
value=520 unit=kPa
